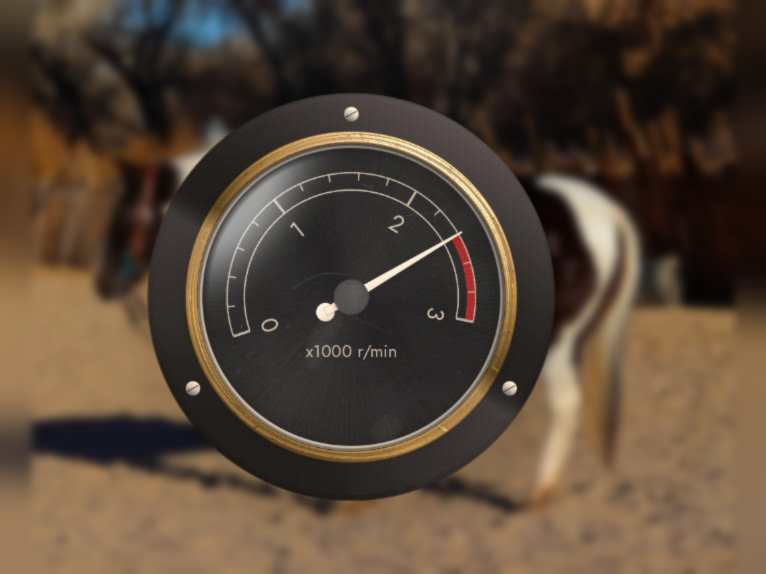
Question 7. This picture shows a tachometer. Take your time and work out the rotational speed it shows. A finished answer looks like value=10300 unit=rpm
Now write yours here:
value=2400 unit=rpm
